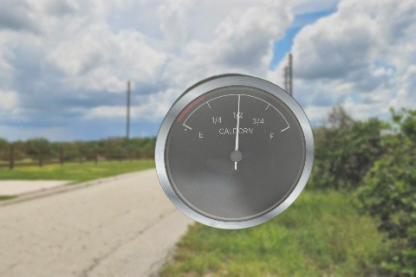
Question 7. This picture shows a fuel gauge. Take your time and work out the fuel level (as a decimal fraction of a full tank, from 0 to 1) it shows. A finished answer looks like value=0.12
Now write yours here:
value=0.5
